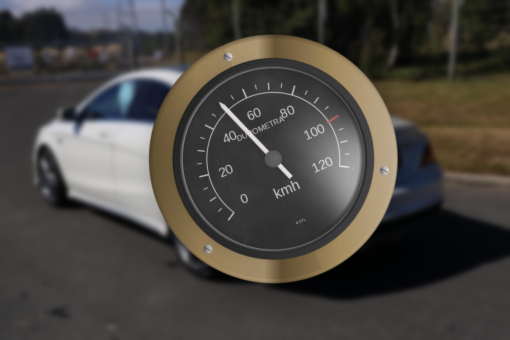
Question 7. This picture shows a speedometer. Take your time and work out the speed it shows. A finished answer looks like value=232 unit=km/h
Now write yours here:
value=50 unit=km/h
